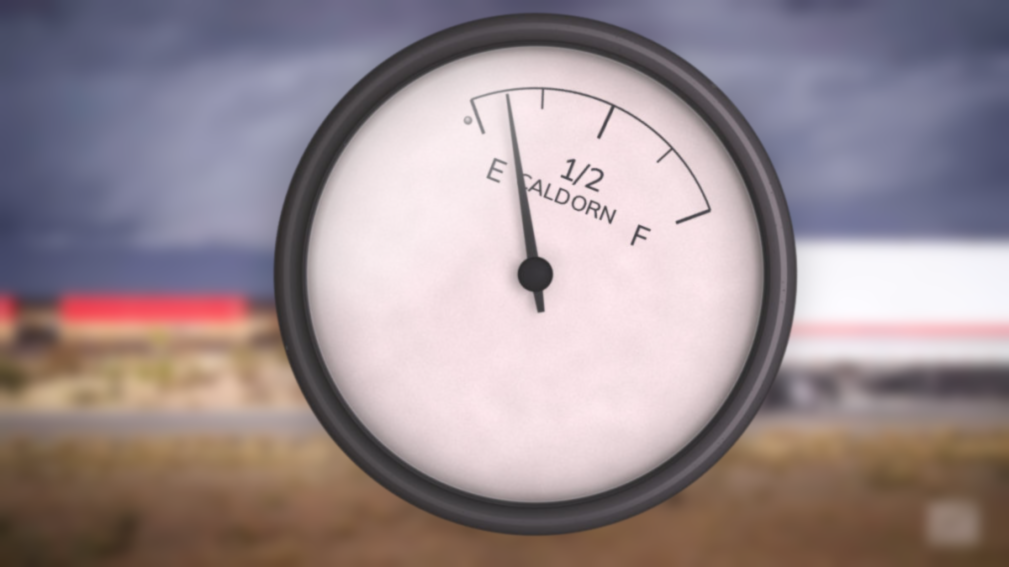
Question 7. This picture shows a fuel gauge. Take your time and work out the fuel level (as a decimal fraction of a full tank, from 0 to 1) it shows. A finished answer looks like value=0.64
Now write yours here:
value=0.125
